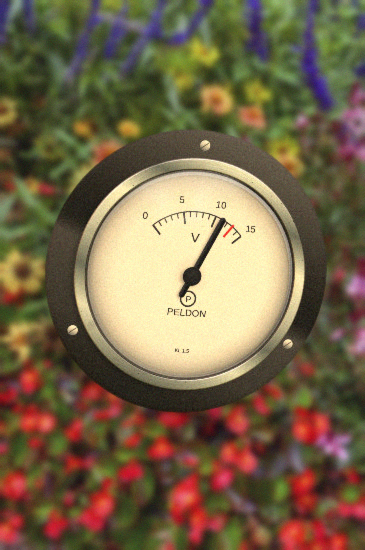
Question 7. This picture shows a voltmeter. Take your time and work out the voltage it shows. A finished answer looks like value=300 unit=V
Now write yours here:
value=11 unit=V
